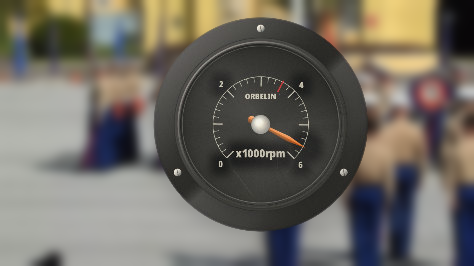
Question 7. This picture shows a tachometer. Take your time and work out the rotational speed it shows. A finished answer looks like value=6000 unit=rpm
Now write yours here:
value=5600 unit=rpm
